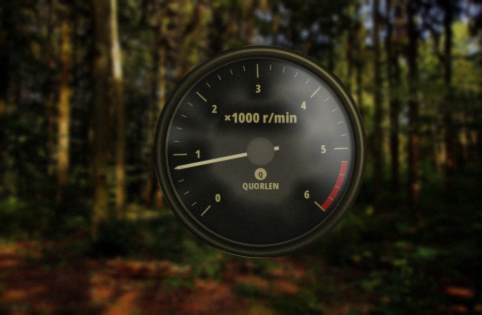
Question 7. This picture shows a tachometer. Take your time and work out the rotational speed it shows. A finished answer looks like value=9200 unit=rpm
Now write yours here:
value=800 unit=rpm
